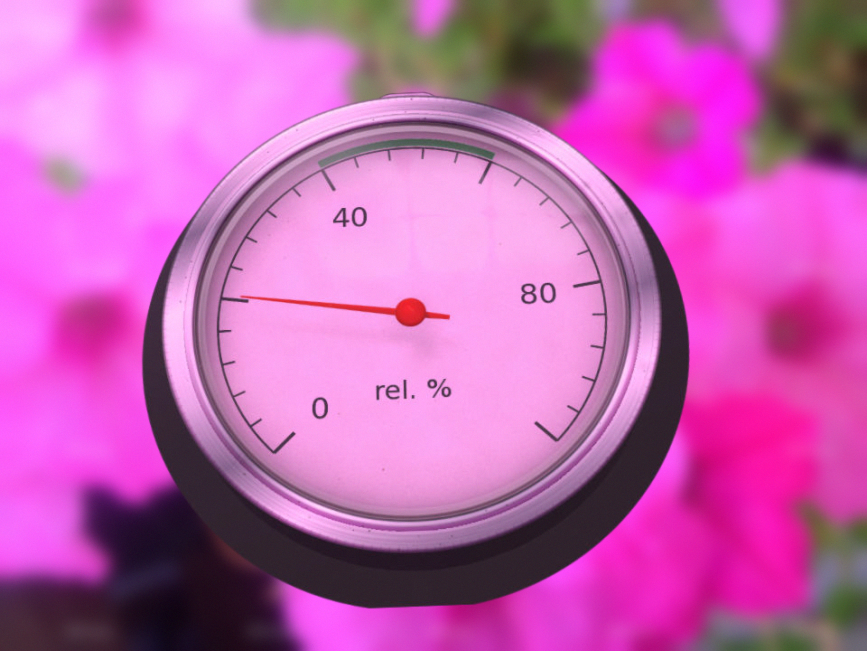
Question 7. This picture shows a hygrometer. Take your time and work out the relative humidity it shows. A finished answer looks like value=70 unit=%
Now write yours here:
value=20 unit=%
